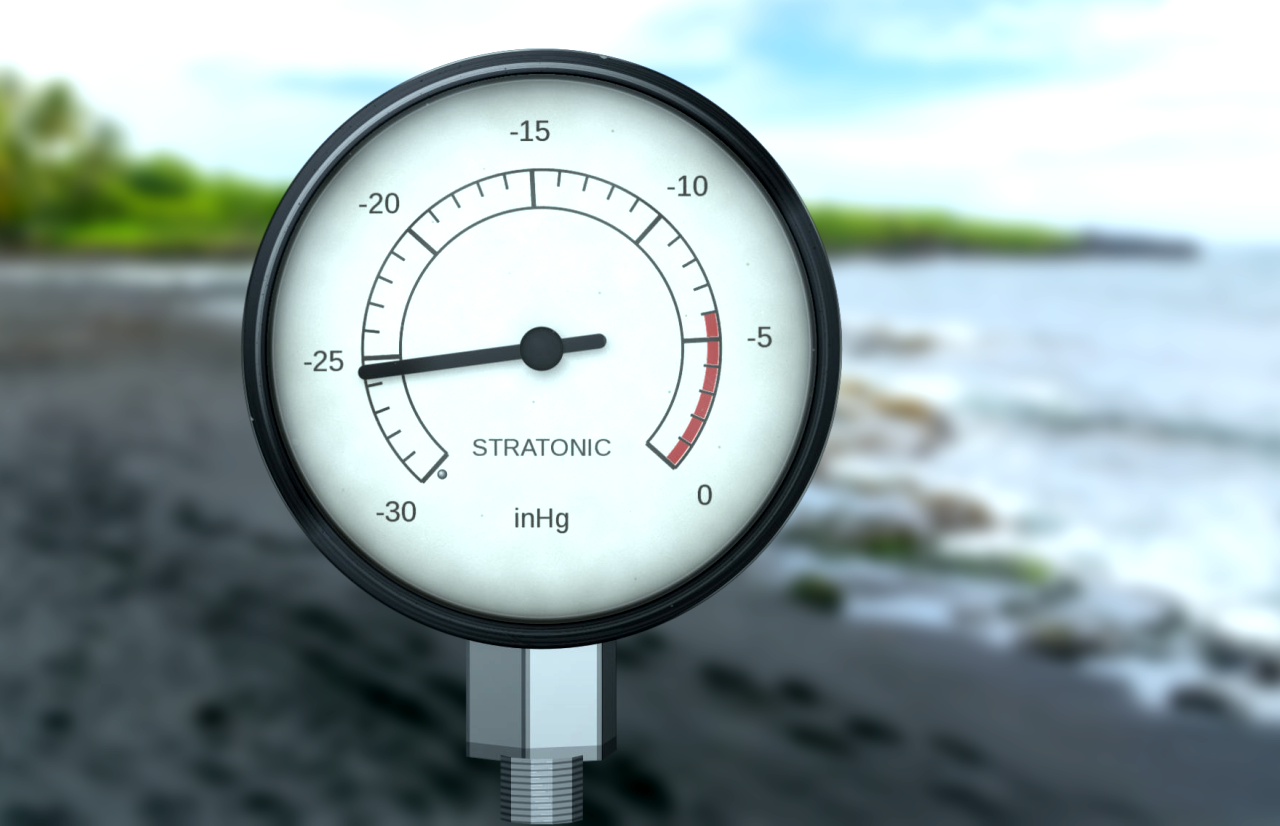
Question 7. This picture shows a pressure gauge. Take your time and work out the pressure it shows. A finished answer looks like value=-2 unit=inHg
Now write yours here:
value=-25.5 unit=inHg
